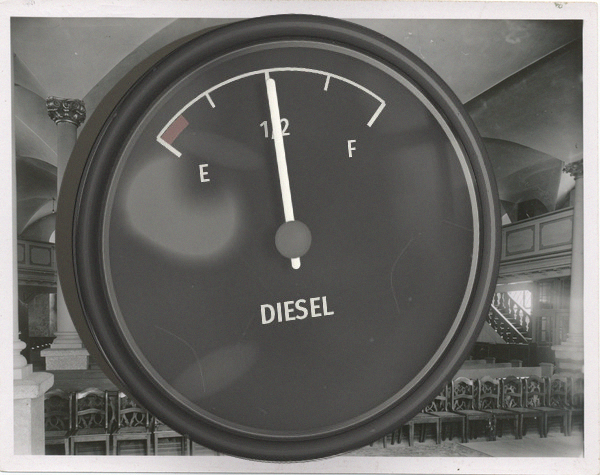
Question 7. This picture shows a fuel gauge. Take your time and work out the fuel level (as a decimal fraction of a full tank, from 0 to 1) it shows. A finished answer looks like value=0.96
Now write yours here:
value=0.5
